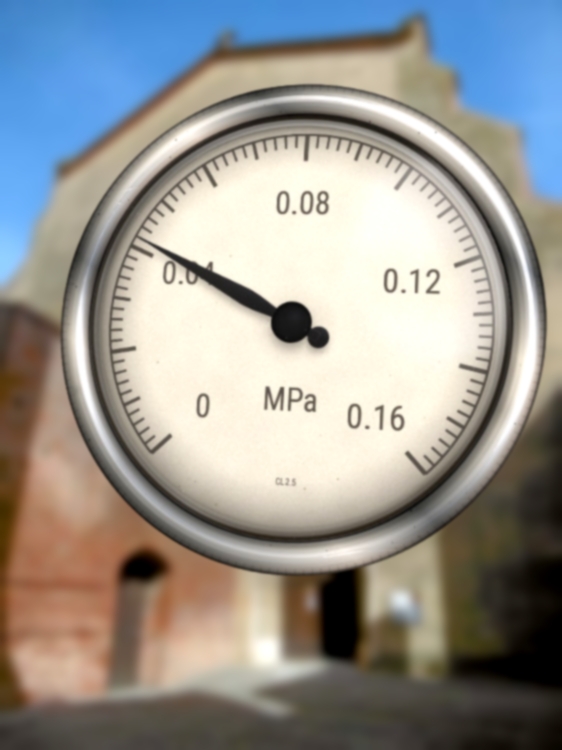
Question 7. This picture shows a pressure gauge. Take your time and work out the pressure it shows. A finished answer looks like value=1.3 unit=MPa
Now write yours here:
value=0.042 unit=MPa
